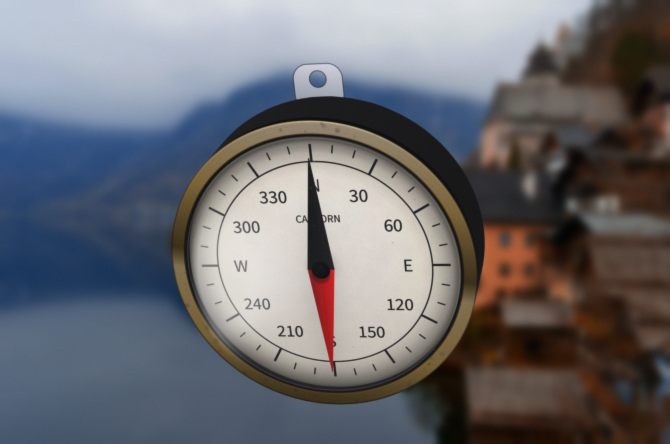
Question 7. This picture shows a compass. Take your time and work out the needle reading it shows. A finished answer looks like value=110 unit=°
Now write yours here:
value=180 unit=°
